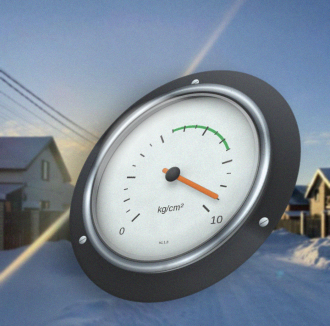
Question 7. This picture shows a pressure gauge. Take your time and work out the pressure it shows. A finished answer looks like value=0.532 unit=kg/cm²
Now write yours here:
value=9.5 unit=kg/cm²
